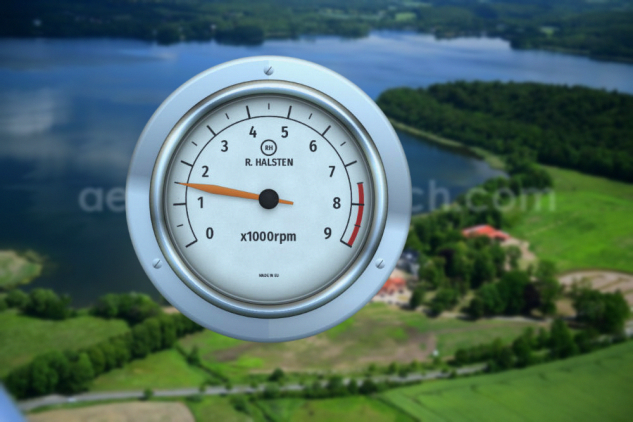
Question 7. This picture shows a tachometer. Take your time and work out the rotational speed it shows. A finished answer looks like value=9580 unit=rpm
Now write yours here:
value=1500 unit=rpm
